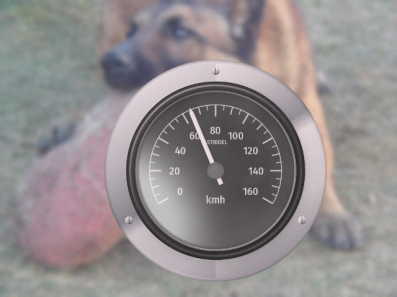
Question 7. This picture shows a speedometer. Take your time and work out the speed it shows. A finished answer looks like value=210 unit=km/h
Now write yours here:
value=65 unit=km/h
